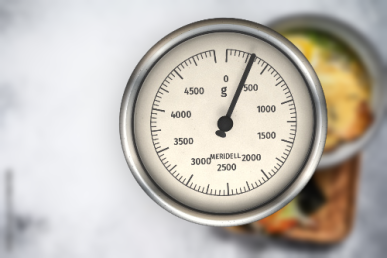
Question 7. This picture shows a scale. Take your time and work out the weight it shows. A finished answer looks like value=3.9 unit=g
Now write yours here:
value=300 unit=g
